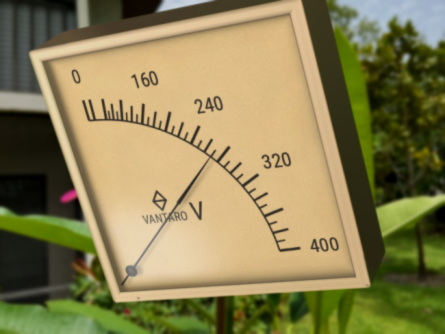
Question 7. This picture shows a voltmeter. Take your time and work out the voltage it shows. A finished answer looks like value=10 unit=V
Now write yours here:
value=270 unit=V
